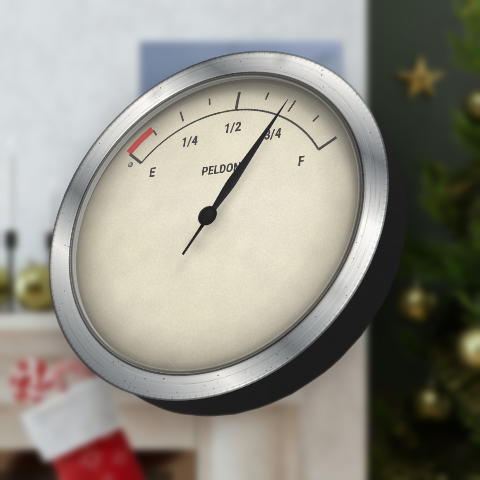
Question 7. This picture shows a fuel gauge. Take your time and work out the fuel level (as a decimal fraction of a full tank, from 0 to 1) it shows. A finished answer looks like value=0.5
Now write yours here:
value=0.75
